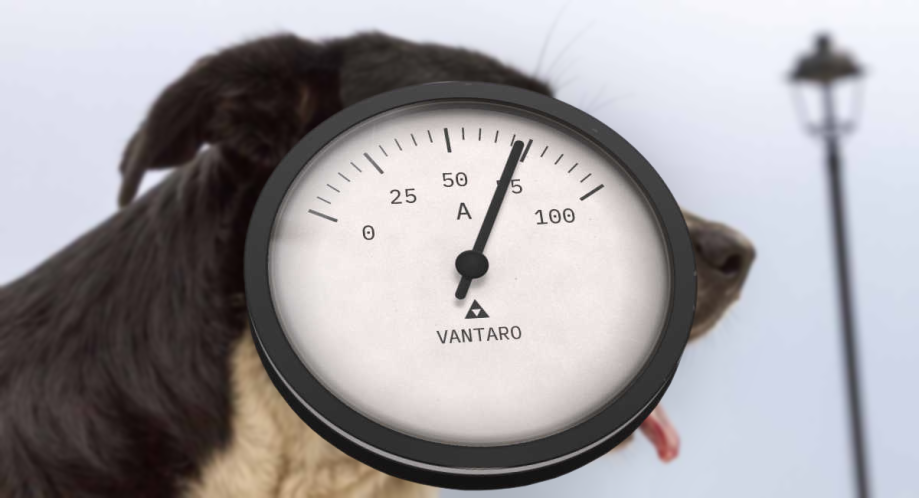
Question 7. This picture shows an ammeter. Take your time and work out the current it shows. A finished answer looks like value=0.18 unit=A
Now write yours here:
value=72.5 unit=A
